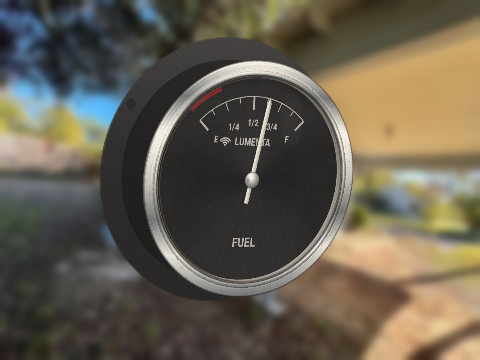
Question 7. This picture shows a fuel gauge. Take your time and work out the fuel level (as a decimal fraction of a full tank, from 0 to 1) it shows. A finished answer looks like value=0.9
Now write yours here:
value=0.625
